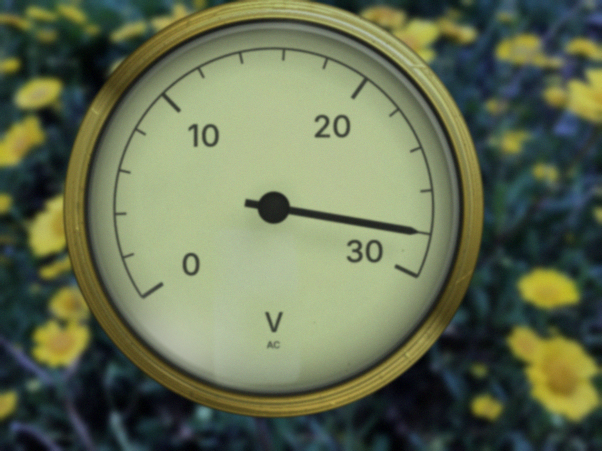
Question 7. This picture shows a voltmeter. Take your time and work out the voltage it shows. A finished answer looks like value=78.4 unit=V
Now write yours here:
value=28 unit=V
